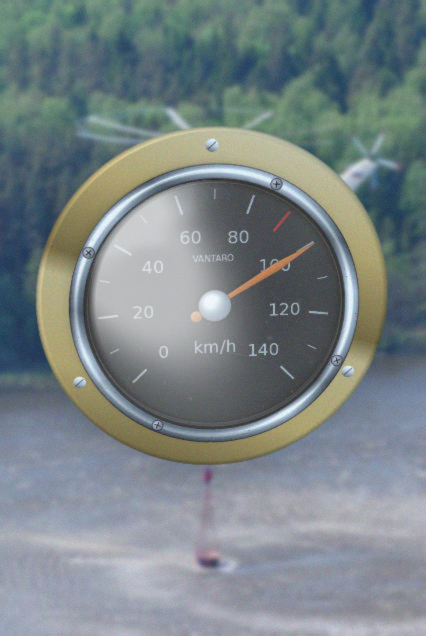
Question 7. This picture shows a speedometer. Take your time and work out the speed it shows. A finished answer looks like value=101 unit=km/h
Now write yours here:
value=100 unit=km/h
